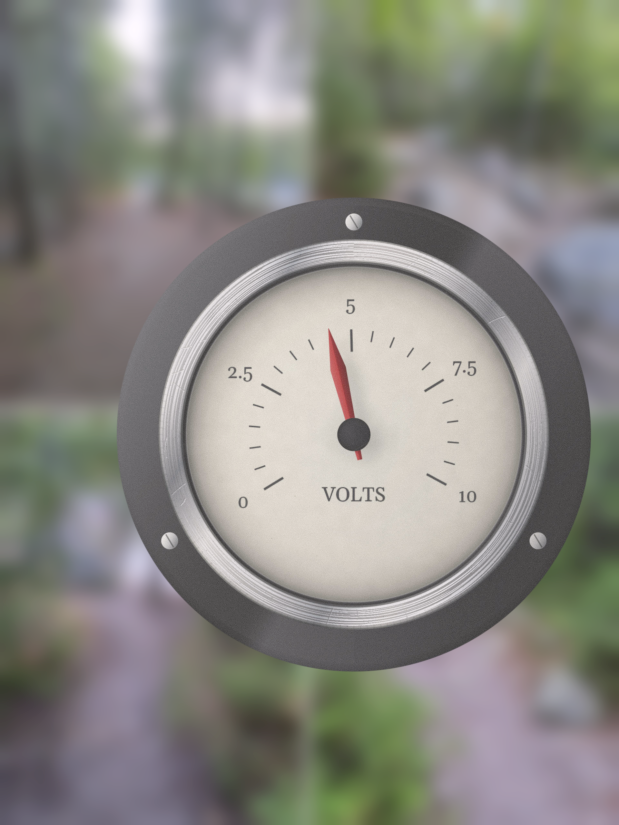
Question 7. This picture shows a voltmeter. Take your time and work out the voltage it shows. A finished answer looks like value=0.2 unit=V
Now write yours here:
value=4.5 unit=V
